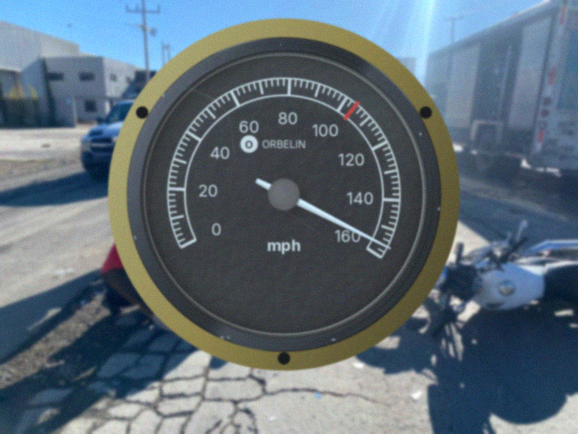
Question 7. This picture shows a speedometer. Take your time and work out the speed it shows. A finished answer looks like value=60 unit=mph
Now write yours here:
value=156 unit=mph
